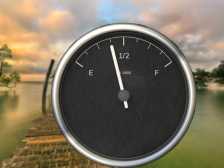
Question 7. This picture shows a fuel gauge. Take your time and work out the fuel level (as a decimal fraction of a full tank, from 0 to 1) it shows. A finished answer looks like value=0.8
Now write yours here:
value=0.375
